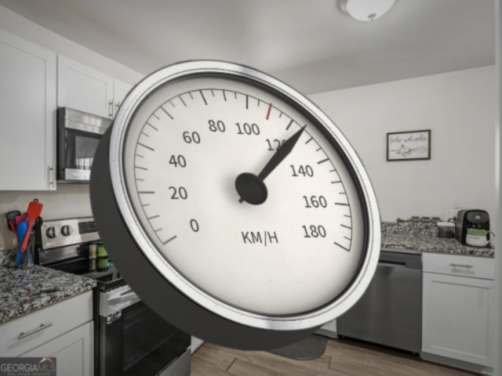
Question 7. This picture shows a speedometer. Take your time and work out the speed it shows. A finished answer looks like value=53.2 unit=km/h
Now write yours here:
value=125 unit=km/h
